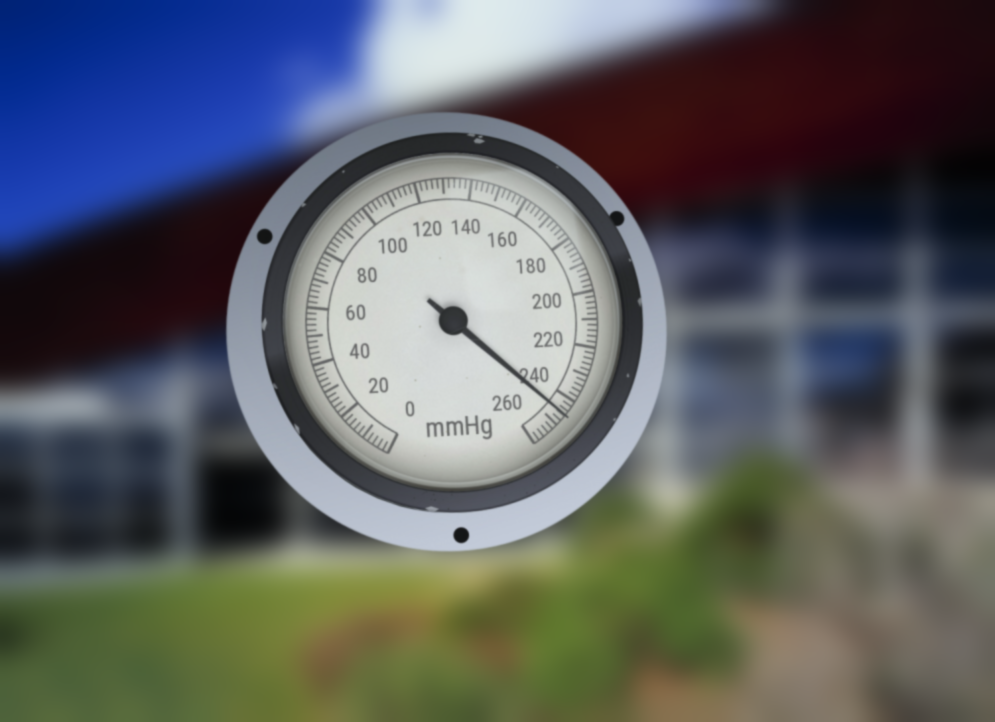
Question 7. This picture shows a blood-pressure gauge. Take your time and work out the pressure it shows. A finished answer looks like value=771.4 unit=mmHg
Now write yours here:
value=246 unit=mmHg
